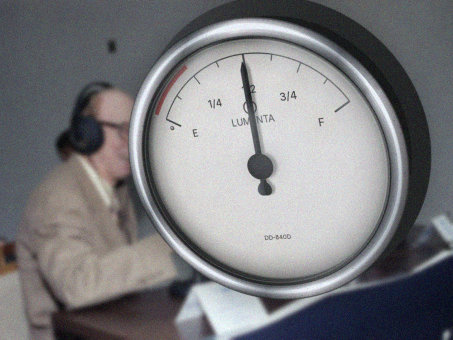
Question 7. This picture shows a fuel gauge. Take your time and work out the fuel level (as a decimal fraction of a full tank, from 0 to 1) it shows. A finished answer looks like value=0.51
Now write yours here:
value=0.5
